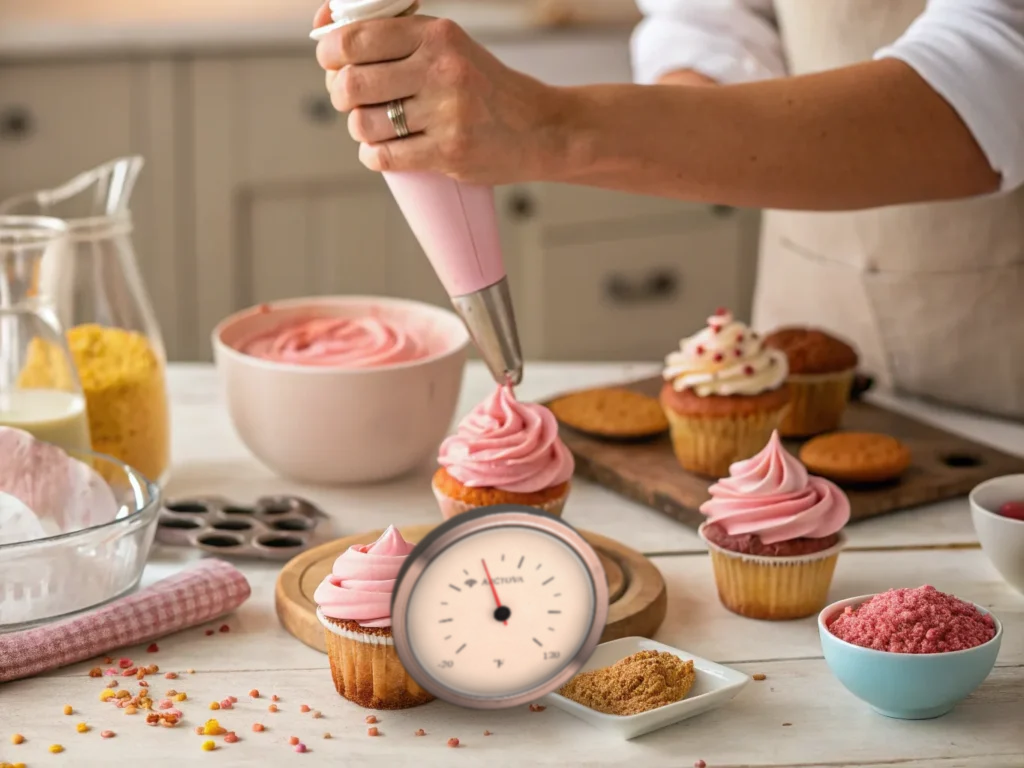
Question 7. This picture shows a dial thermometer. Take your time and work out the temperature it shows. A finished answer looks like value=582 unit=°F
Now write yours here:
value=40 unit=°F
